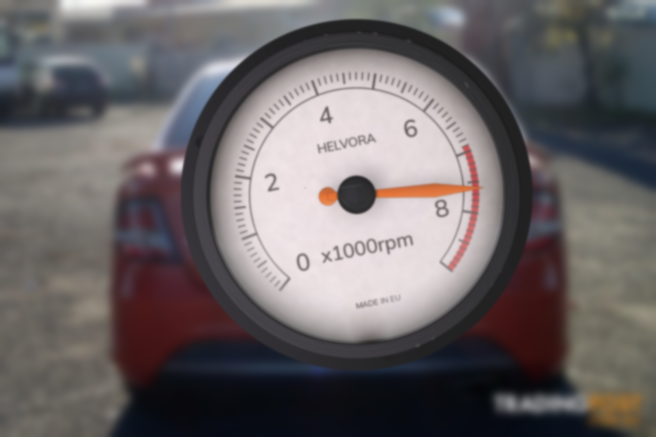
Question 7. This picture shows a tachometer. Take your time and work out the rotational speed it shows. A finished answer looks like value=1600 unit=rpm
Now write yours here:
value=7600 unit=rpm
